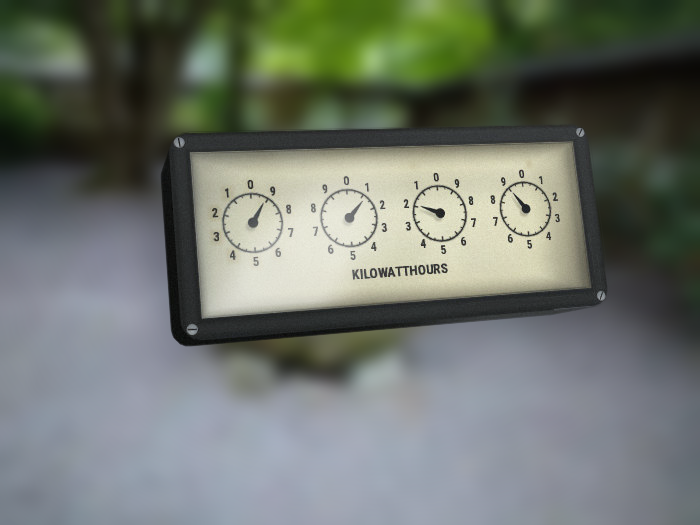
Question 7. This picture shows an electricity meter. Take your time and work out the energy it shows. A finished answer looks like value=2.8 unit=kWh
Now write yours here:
value=9119 unit=kWh
